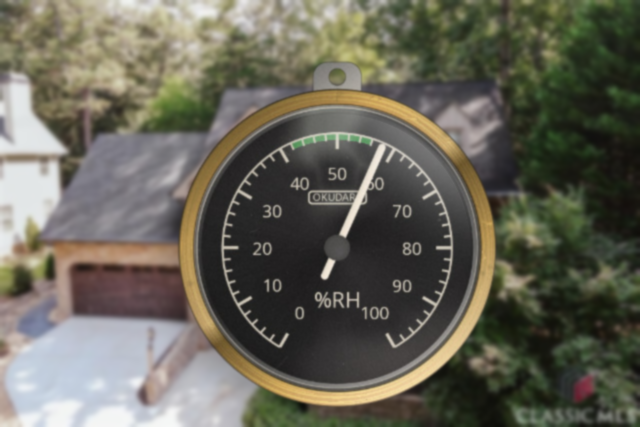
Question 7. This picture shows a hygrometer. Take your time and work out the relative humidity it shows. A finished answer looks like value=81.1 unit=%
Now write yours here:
value=58 unit=%
